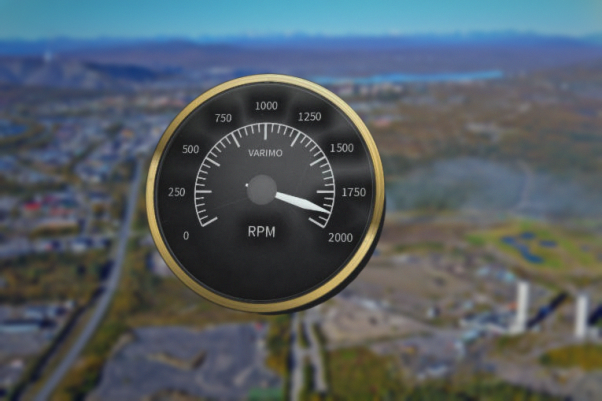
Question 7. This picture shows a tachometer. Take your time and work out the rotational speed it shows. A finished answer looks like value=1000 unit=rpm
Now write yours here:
value=1900 unit=rpm
